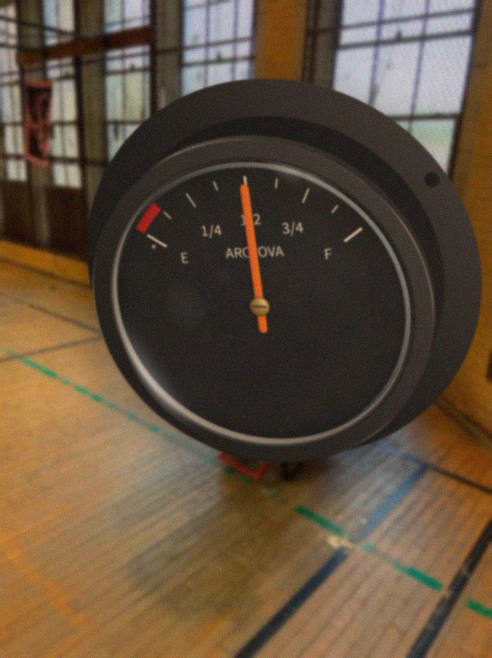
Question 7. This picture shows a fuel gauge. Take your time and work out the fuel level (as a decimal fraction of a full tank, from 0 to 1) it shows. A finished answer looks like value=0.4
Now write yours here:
value=0.5
